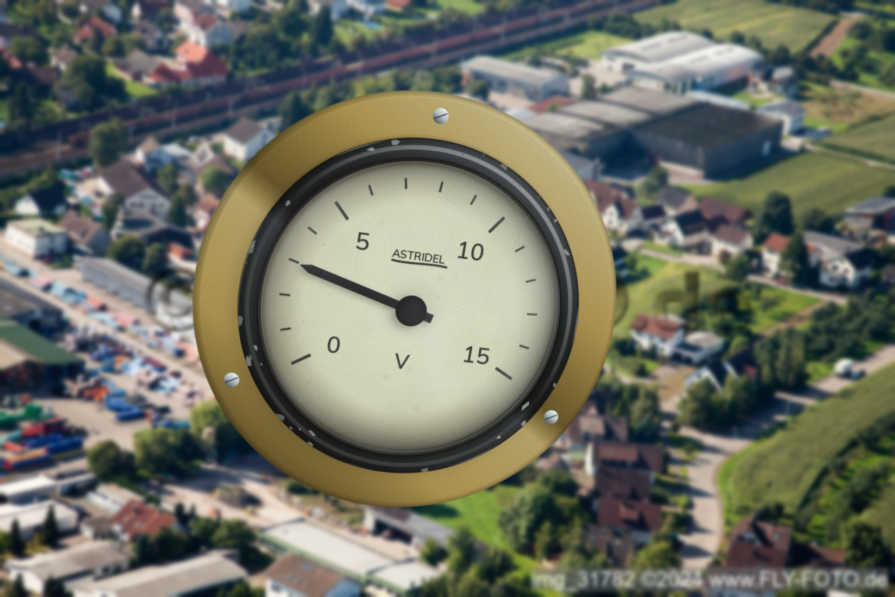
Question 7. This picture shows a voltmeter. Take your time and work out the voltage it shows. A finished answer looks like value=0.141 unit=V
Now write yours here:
value=3 unit=V
